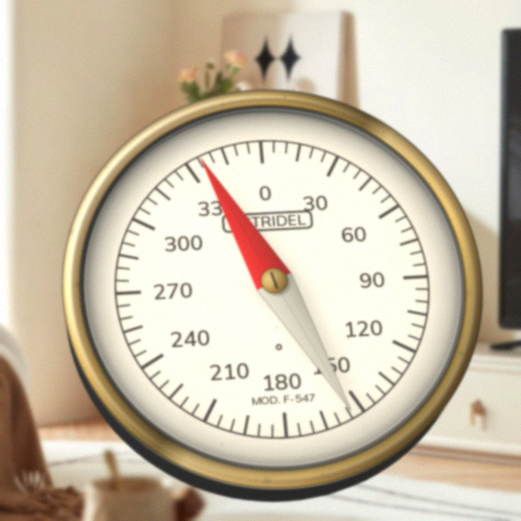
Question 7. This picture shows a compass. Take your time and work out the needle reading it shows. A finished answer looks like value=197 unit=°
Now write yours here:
value=335 unit=°
